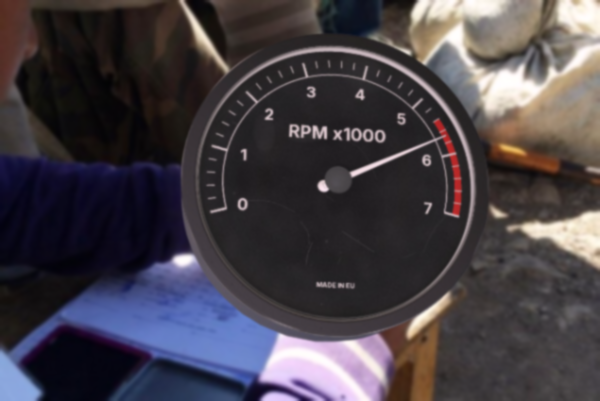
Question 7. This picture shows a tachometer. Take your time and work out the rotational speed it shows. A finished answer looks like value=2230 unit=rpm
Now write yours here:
value=5700 unit=rpm
